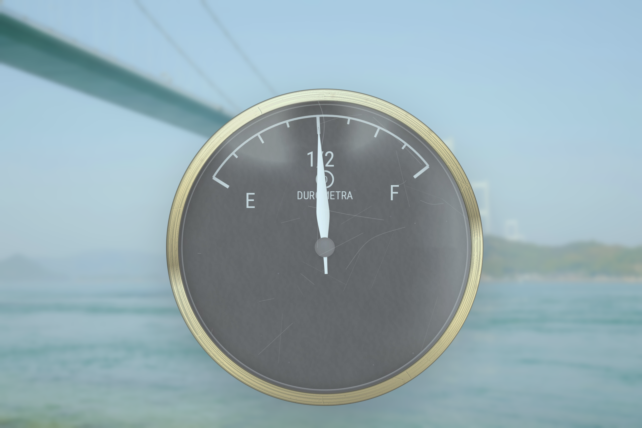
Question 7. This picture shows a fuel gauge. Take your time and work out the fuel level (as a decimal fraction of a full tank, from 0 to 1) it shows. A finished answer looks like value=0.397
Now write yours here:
value=0.5
